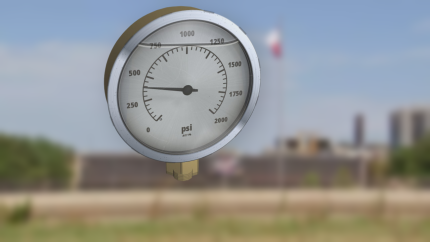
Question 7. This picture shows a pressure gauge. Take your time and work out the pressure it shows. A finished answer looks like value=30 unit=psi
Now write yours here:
value=400 unit=psi
